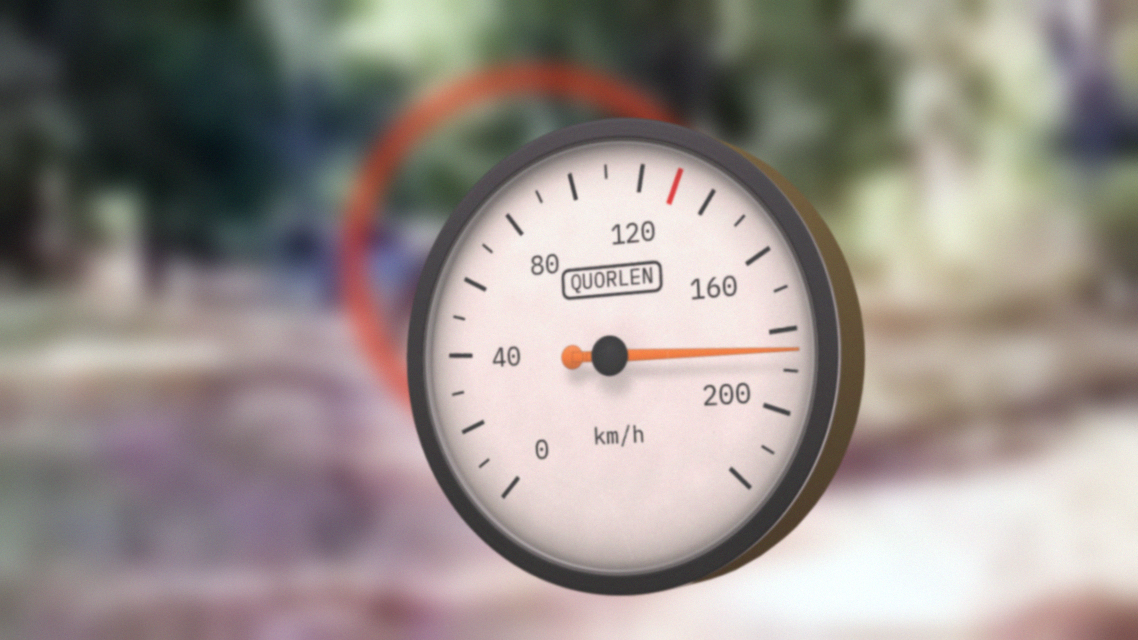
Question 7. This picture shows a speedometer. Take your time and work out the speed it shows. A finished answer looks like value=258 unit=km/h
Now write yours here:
value=185 unit=km/h
